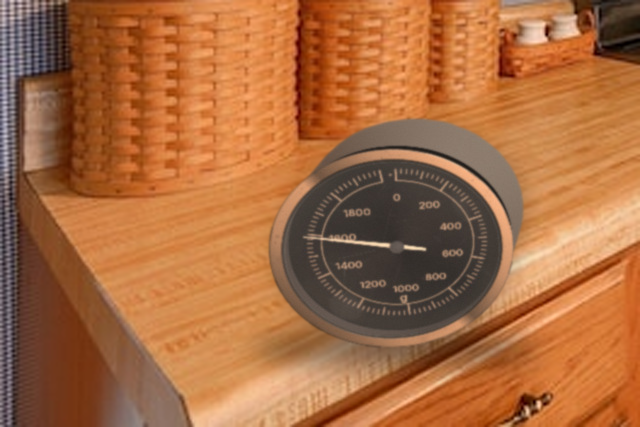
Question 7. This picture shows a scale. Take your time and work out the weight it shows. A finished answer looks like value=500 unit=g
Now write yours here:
value=1600 unit=g
